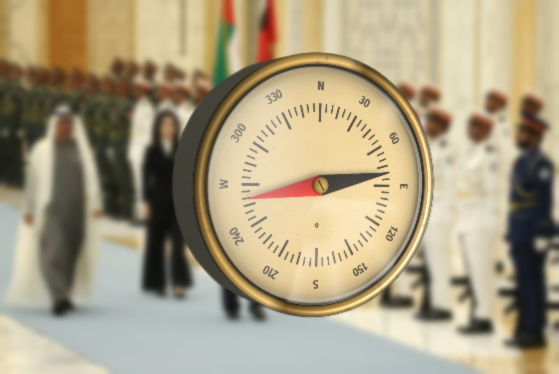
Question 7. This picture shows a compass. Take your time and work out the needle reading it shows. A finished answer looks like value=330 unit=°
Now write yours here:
value=260 unit=°
